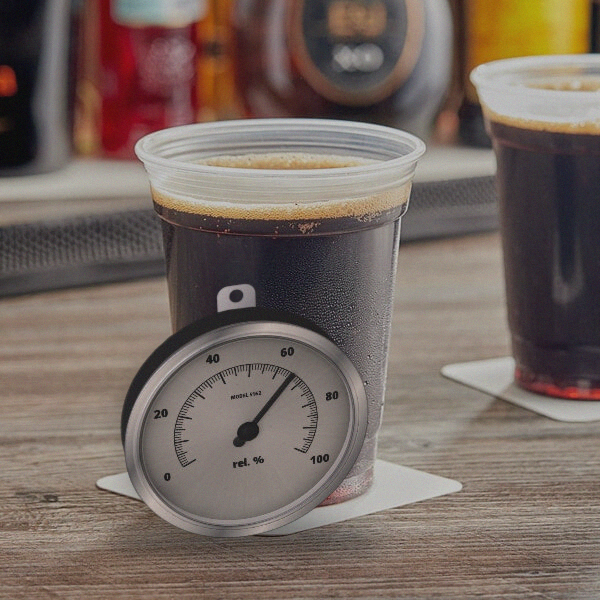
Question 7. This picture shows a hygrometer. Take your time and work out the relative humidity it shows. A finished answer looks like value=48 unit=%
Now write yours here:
value=65 unit=%
